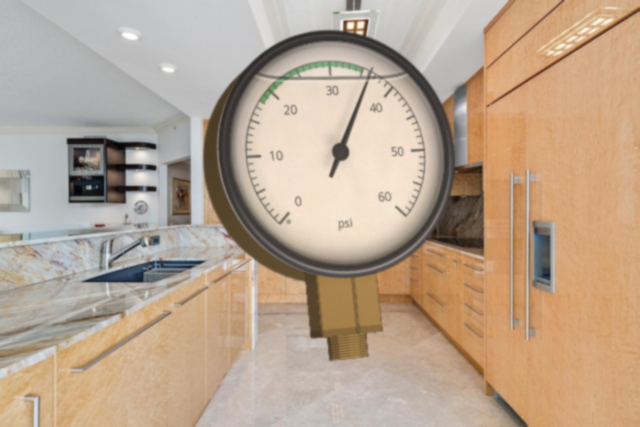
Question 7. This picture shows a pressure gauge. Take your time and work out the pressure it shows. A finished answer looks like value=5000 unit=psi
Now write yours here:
value=36 unit=psi
